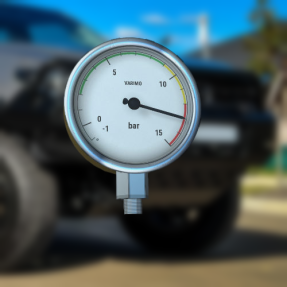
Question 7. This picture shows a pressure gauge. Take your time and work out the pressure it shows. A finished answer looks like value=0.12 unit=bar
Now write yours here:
value=13 unit=bar
